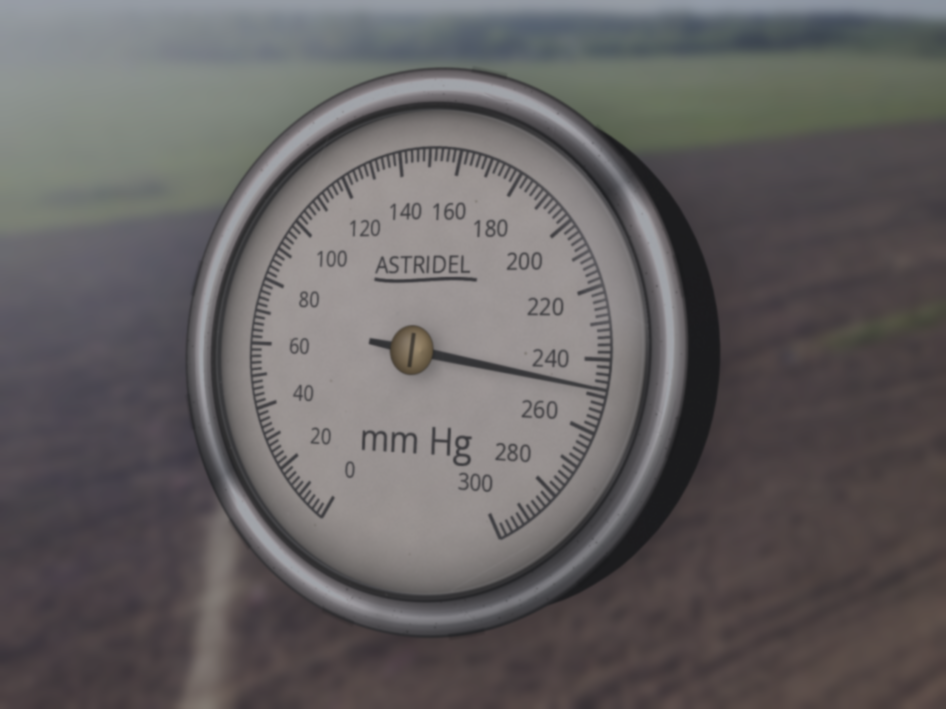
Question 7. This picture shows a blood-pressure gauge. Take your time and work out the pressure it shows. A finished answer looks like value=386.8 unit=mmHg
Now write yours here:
value=248 unit=mmHg
